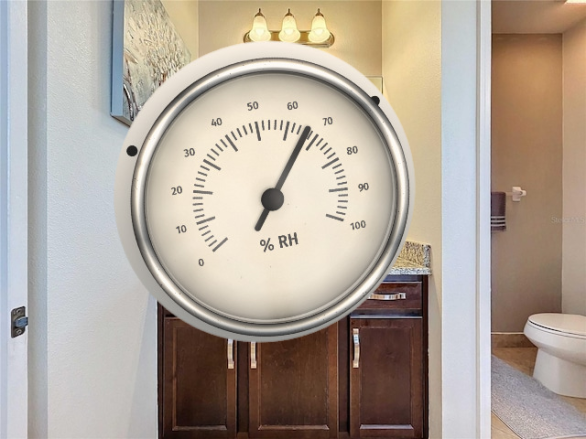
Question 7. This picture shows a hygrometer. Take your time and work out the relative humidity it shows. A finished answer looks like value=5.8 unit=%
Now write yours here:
value=66 unit=%
